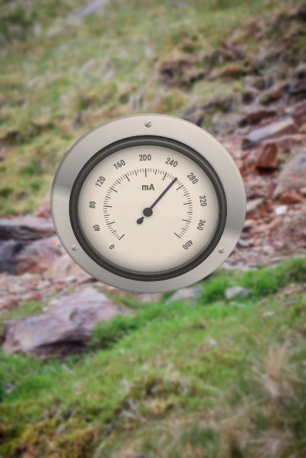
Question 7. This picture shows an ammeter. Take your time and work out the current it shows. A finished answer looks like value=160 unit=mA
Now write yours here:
value=260 unit=mA
